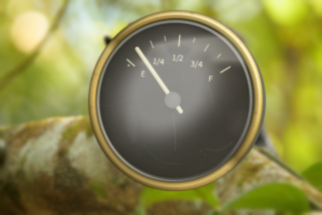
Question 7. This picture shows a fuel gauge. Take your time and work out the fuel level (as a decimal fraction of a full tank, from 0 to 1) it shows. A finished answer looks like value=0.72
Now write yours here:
value=0.125
